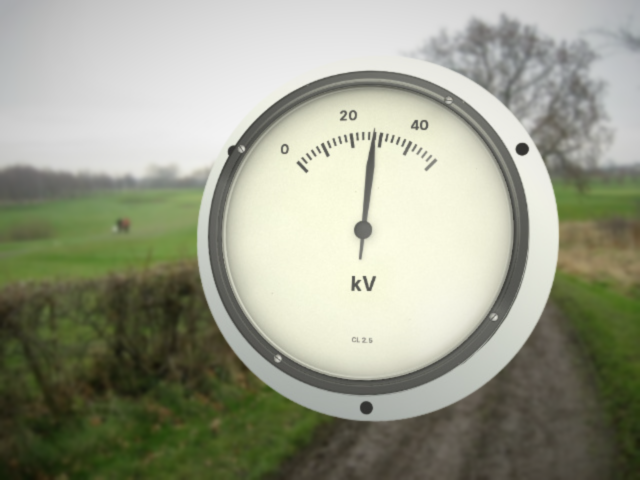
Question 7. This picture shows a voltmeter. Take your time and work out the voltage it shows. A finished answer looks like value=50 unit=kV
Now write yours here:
value=28 unit=kV
